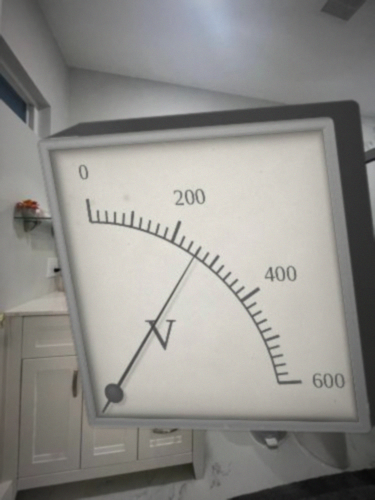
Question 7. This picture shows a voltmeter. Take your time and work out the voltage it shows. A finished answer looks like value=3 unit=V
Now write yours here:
value=260 unit=V
